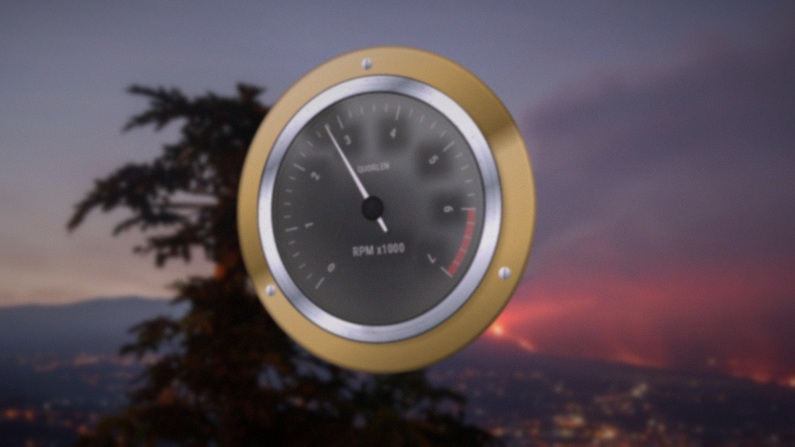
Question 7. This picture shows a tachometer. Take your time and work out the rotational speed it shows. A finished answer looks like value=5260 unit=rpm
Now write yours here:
value=2800 unit=rpm
